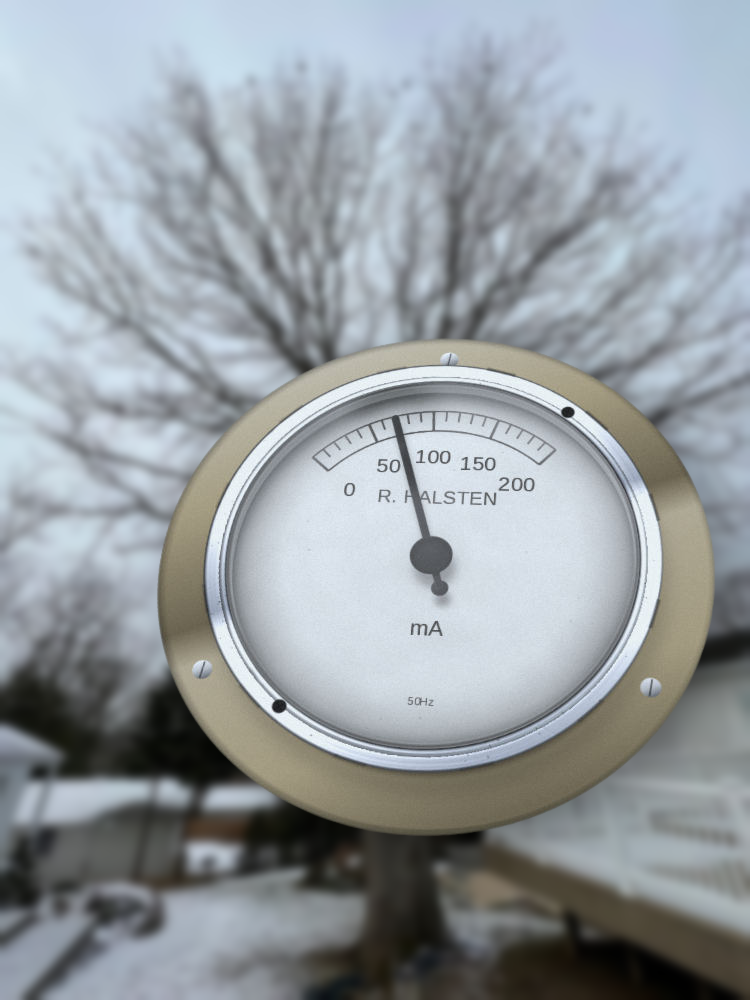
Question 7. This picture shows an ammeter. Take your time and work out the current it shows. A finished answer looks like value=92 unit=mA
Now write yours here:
value=70 unit=mA
